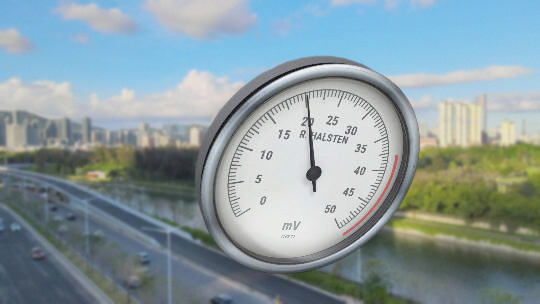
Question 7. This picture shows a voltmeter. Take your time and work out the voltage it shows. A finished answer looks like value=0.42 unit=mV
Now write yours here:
value=20 unit=mV
